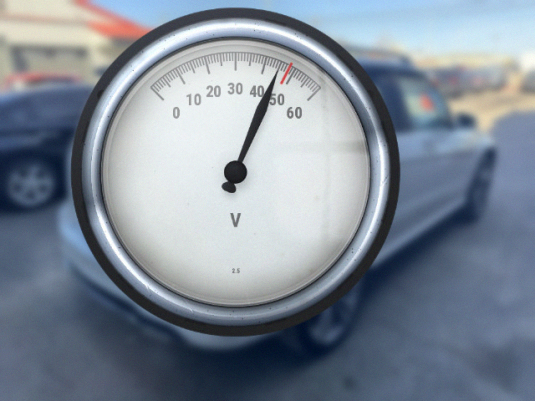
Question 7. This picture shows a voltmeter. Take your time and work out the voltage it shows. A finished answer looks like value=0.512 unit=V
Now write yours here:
value=45 unit=V
